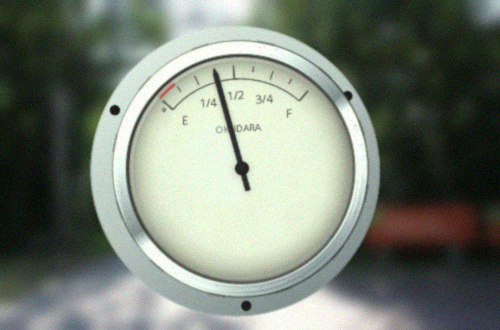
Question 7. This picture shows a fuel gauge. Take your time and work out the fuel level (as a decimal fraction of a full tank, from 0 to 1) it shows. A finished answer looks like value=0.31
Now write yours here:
value=0.375
